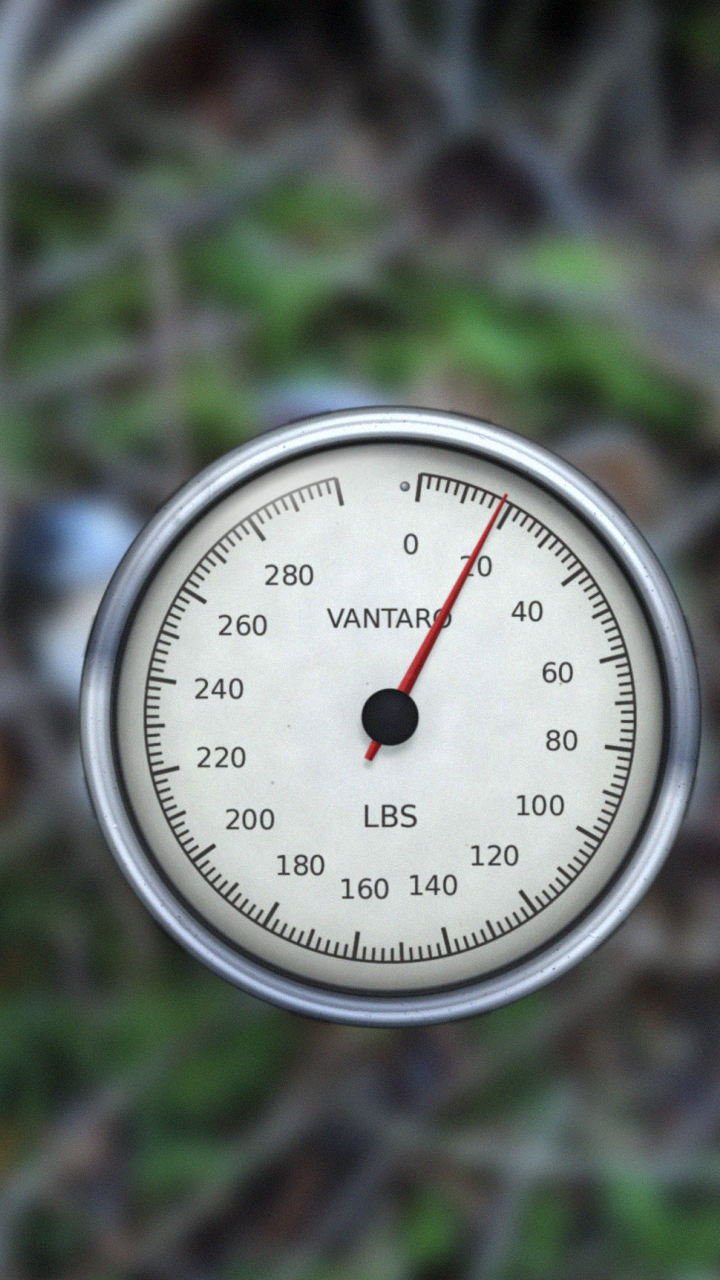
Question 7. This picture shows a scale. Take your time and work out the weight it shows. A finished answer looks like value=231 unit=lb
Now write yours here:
value=18 unit=lb
